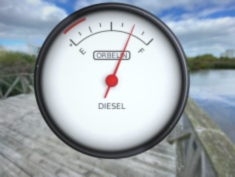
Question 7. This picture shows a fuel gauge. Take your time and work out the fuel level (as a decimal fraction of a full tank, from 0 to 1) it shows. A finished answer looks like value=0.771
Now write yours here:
value=0.75
